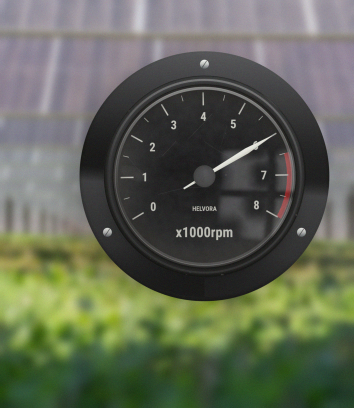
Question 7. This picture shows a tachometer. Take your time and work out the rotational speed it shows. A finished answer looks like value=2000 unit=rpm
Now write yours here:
value=6000 unit=rpm
